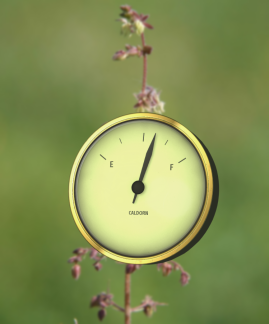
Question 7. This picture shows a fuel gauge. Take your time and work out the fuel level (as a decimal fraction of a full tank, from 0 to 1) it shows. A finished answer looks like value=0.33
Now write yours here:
value=0.625
